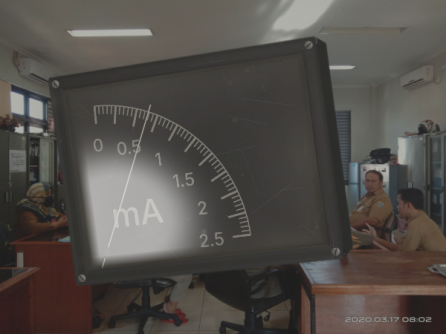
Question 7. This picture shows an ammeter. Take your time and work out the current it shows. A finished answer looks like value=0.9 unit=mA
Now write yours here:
value=0.65 unit=mA
